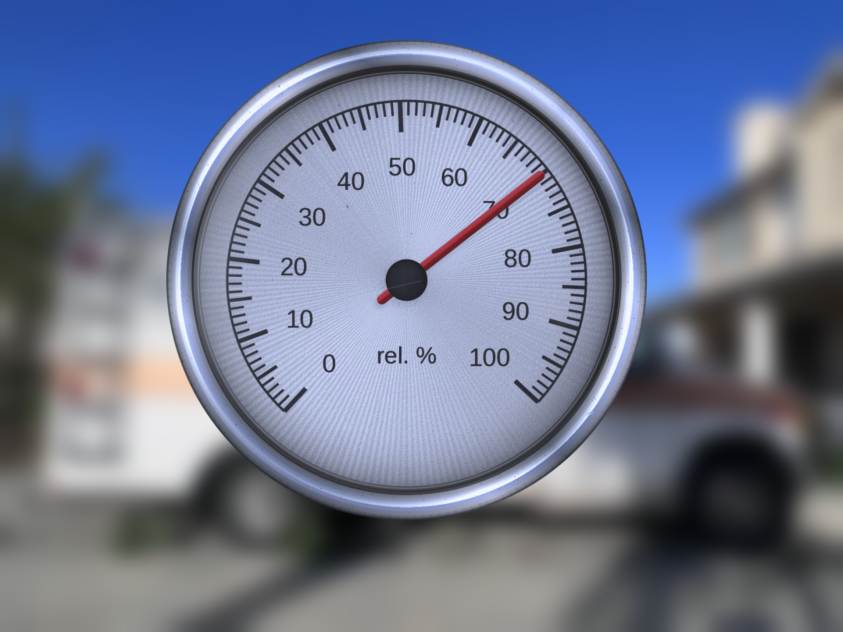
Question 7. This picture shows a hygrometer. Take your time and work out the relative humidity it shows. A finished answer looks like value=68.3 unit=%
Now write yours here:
value=70 unit=%
